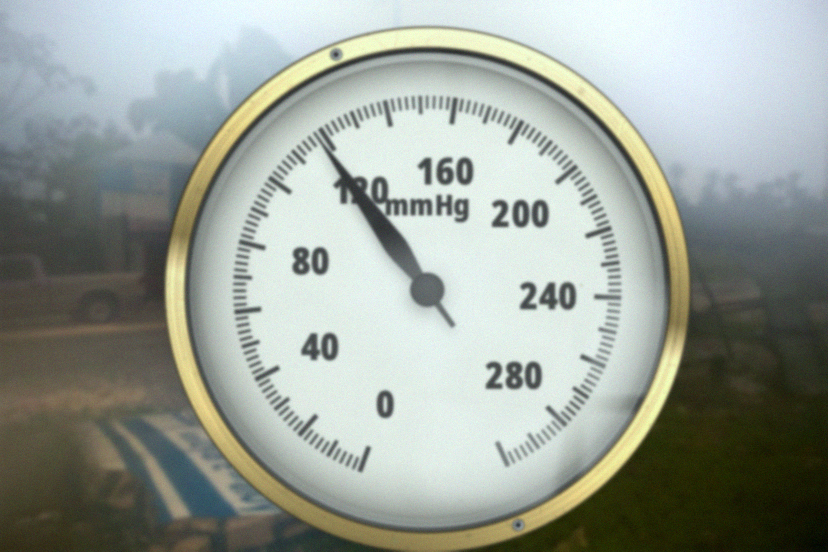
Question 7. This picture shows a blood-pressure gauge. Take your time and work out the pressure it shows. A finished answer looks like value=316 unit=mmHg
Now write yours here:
value=118 unit=mmHg
